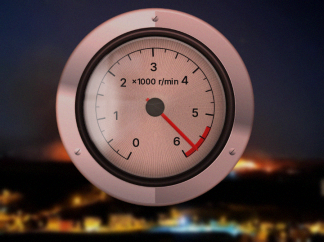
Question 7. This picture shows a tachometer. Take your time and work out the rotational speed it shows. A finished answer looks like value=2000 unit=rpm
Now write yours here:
value=5750 unit=rpm
